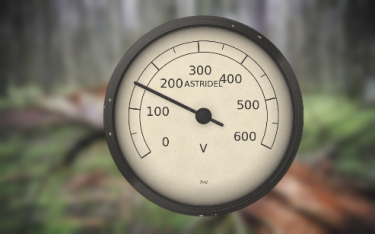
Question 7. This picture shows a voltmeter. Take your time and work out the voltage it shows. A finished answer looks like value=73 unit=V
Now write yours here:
value=150 unit=V
